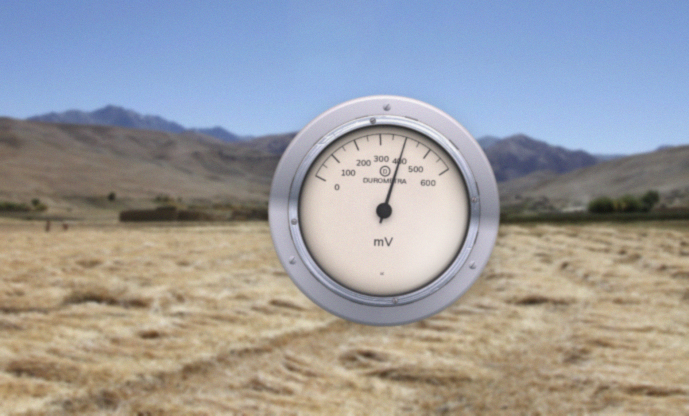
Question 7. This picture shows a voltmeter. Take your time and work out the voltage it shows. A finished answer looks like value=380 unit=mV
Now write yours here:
value=400 unit=mV
